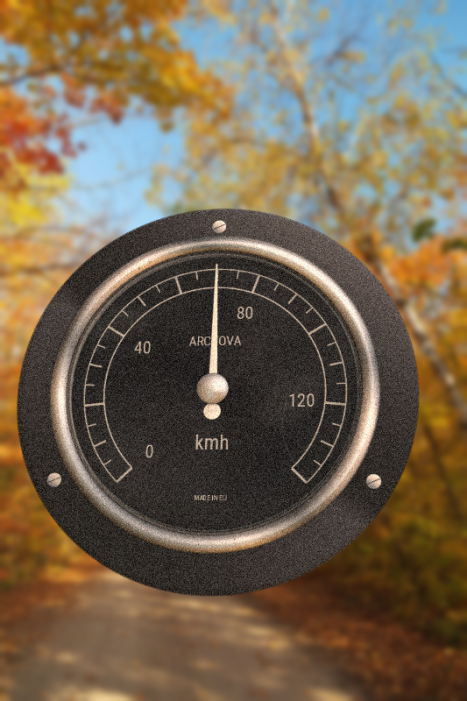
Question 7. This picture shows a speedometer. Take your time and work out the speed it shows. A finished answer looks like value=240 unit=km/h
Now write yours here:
value=70 unit=km/h
